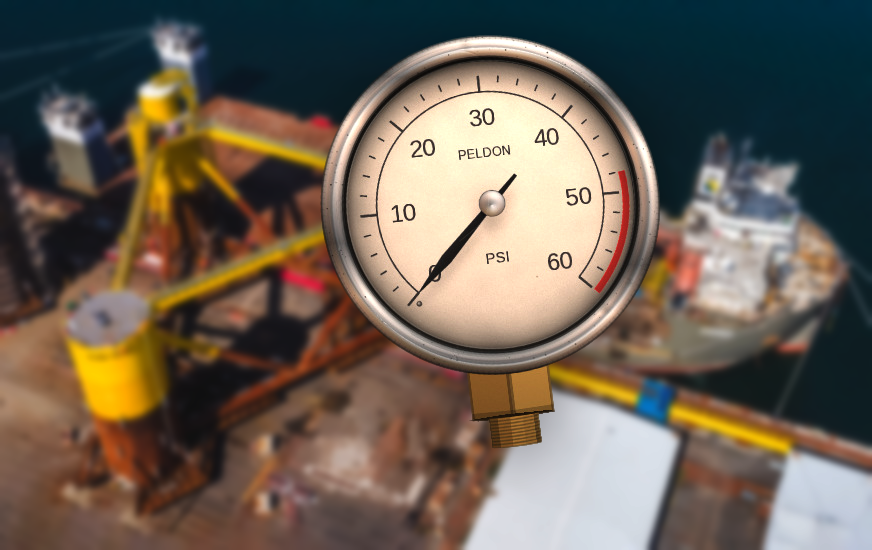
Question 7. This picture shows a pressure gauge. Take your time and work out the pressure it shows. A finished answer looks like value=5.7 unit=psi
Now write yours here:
value=0 unit=psi
